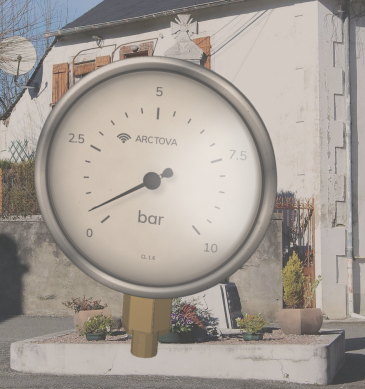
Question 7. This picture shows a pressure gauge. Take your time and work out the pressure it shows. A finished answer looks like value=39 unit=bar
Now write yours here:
value=0.5 unit=bar
